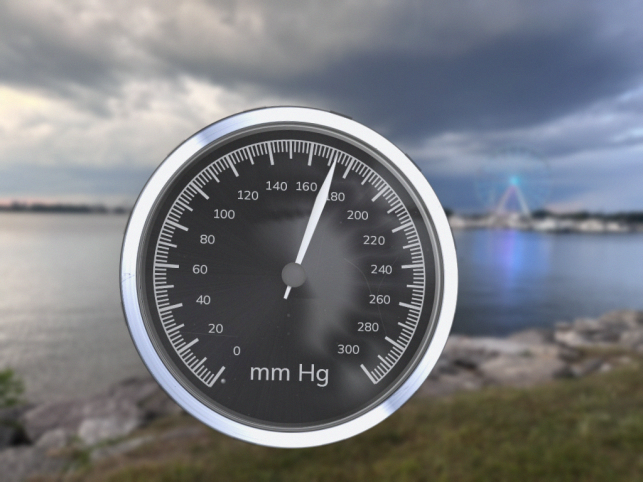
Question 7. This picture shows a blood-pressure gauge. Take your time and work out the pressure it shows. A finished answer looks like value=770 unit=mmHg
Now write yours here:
value=172 unit=mmHg
